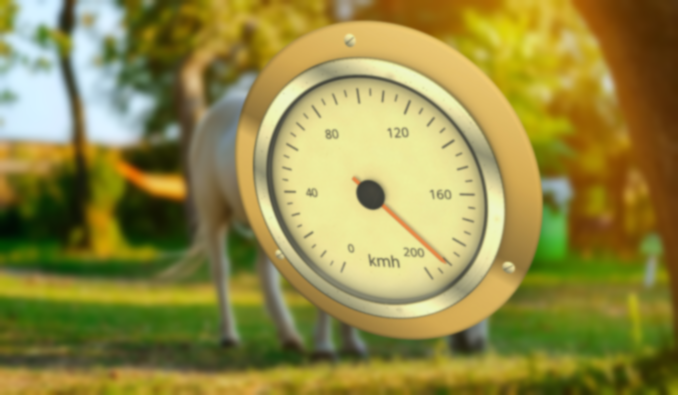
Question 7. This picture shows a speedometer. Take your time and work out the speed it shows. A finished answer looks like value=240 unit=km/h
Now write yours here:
value=190 unit=km/h
